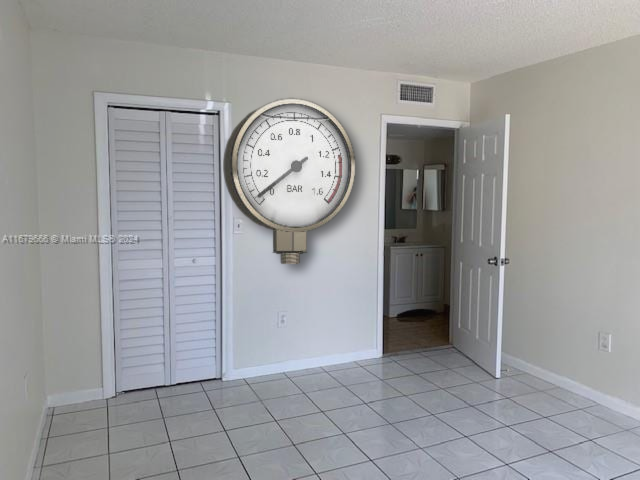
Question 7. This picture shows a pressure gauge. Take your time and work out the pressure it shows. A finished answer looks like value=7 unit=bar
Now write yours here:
value=0.05 unit=bar
